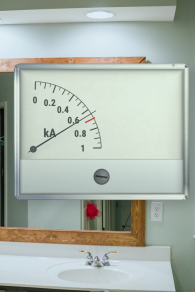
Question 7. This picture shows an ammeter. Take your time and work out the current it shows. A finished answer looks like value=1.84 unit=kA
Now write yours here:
value=0.65 unit=kA
